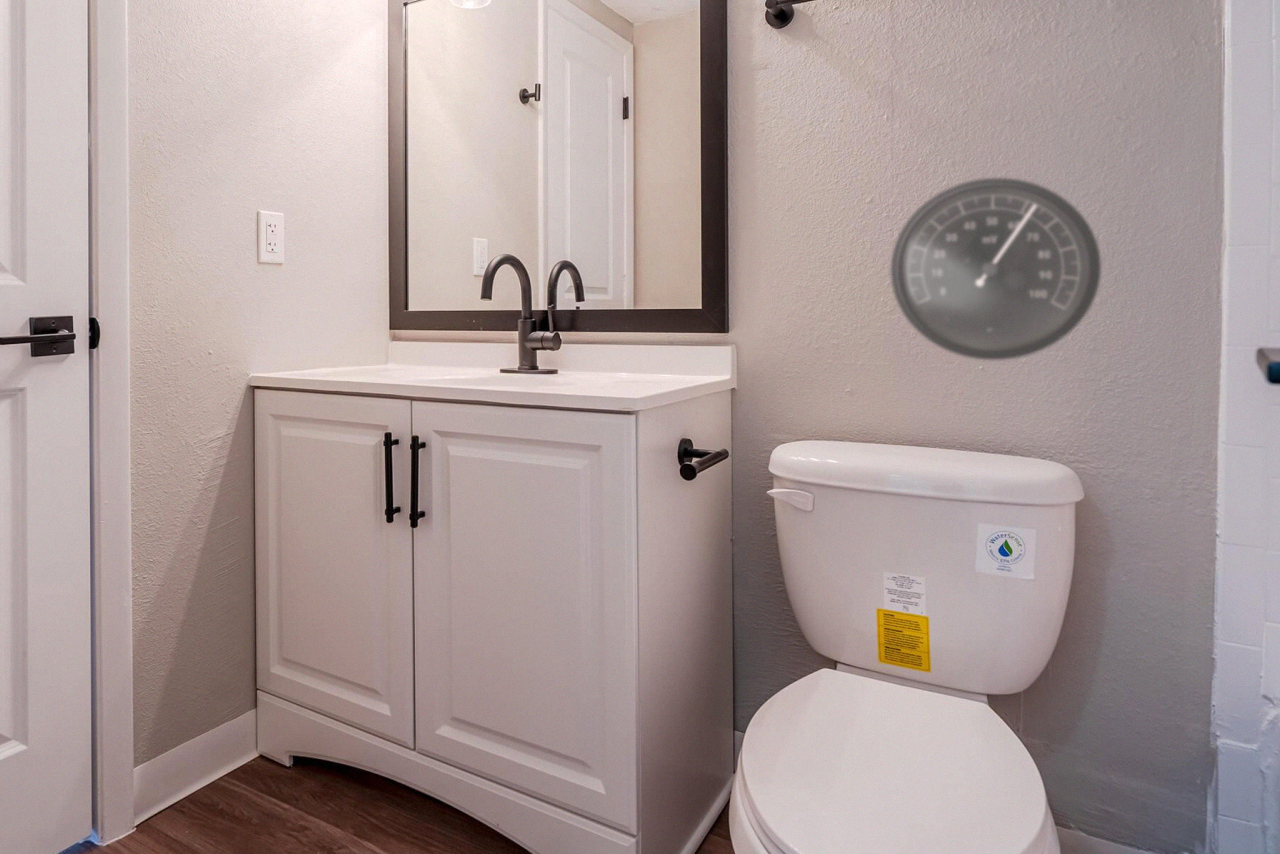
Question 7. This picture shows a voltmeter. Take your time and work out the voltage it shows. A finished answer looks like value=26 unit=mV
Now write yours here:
value=62.5 unit=mV
